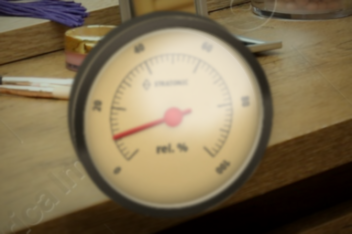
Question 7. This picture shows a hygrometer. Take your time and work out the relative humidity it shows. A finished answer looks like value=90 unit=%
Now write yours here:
value=10 unit=%
